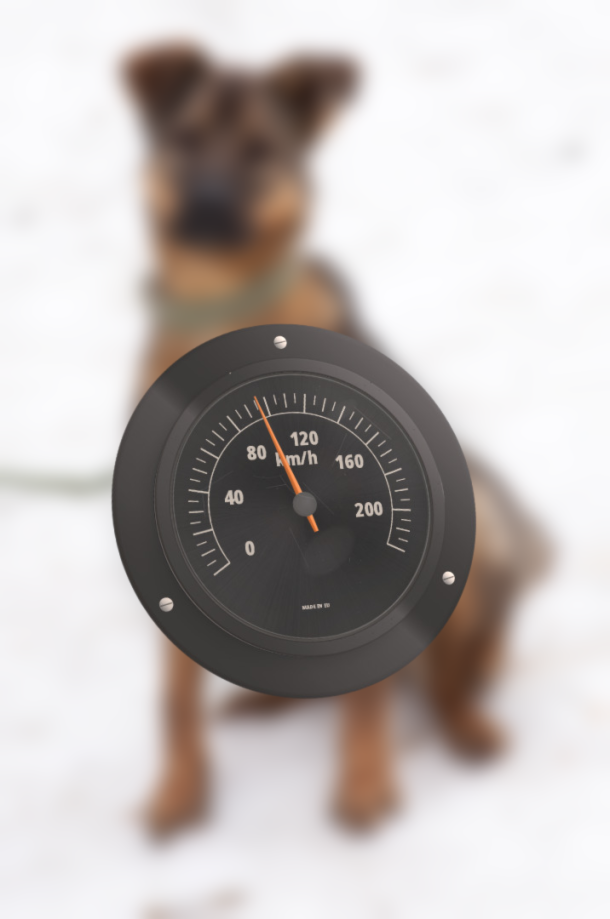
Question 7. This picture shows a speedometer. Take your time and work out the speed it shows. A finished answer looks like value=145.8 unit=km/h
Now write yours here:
value=95 unit=km/h
